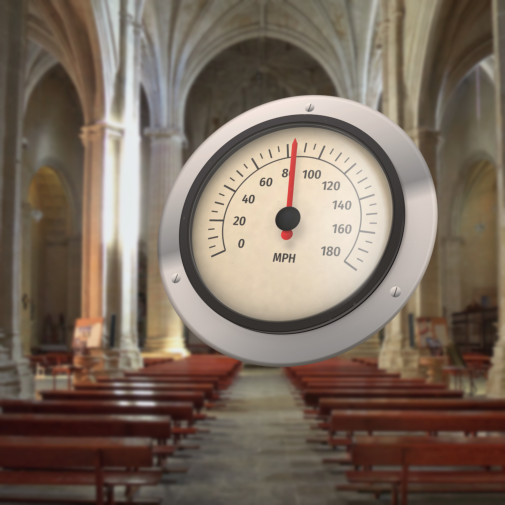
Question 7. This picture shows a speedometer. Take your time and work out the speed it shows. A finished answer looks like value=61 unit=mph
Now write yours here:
value=85 unit=mph
